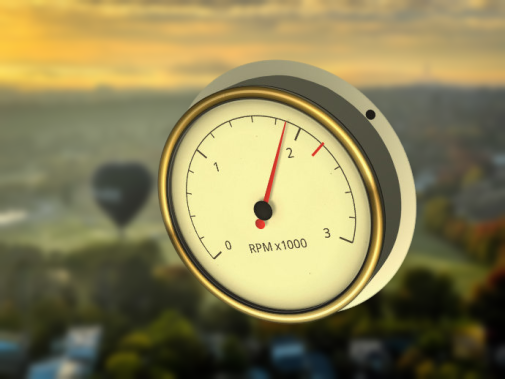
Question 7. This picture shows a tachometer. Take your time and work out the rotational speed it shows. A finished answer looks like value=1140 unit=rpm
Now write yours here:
value=1900 unit=rpm
